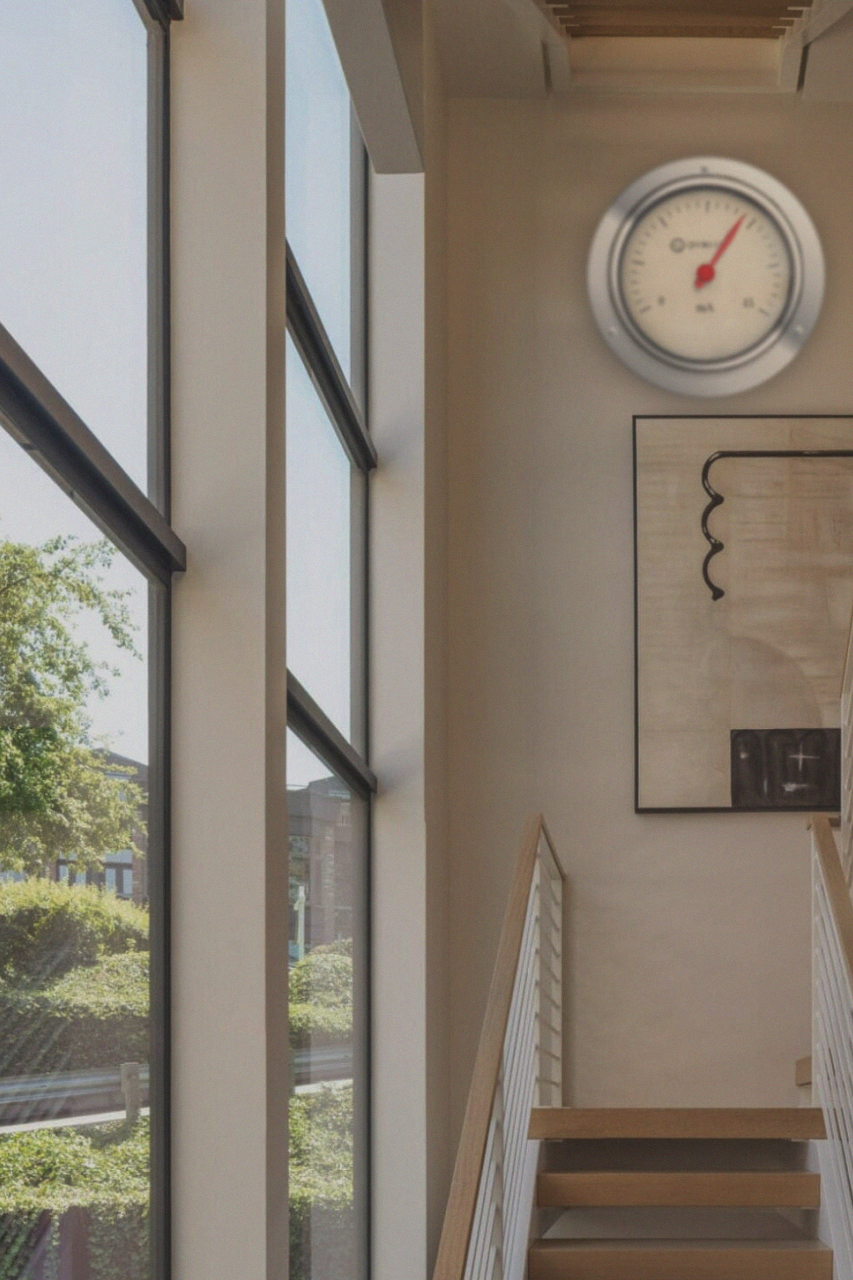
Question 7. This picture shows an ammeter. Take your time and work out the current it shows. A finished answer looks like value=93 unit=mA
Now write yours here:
value=9.5 unit=mA
